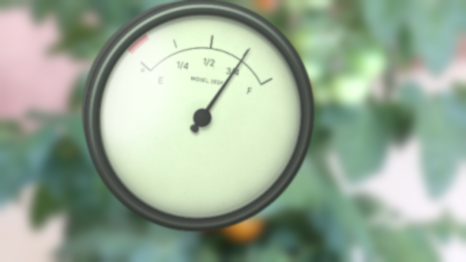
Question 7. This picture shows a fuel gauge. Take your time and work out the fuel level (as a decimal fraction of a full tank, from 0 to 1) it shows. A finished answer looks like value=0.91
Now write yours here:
value=0.75
